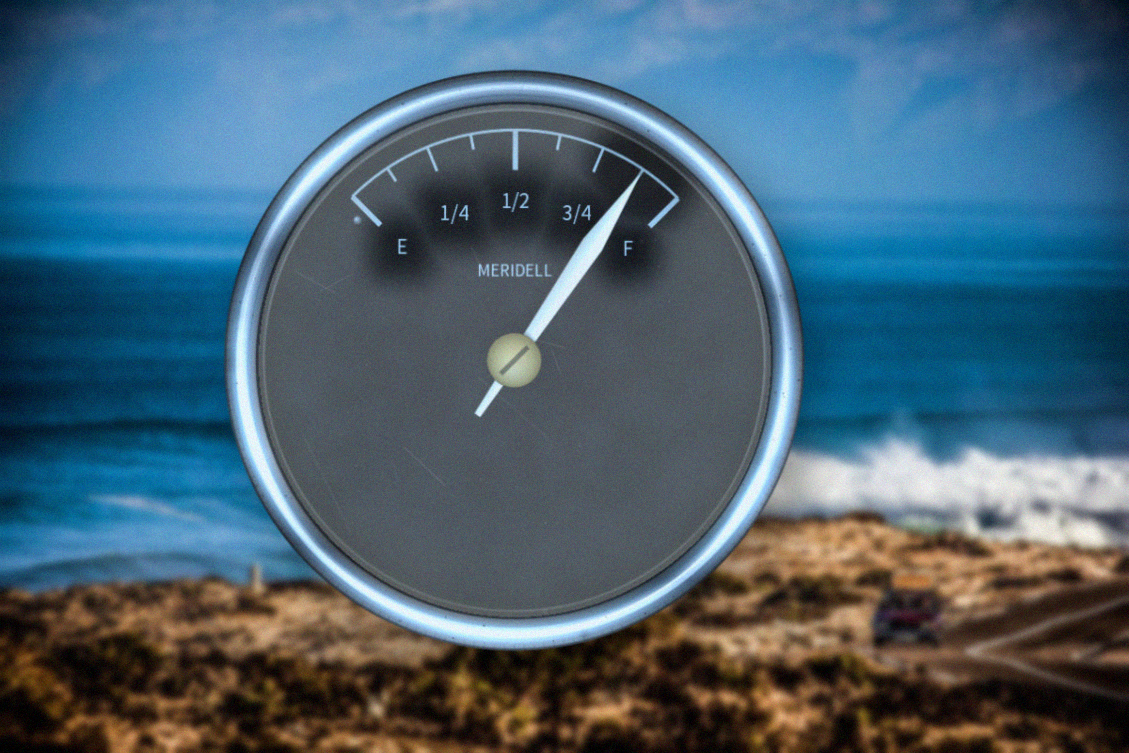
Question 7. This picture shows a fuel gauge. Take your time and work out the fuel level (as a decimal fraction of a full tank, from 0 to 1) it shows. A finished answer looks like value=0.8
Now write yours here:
value=0.875
